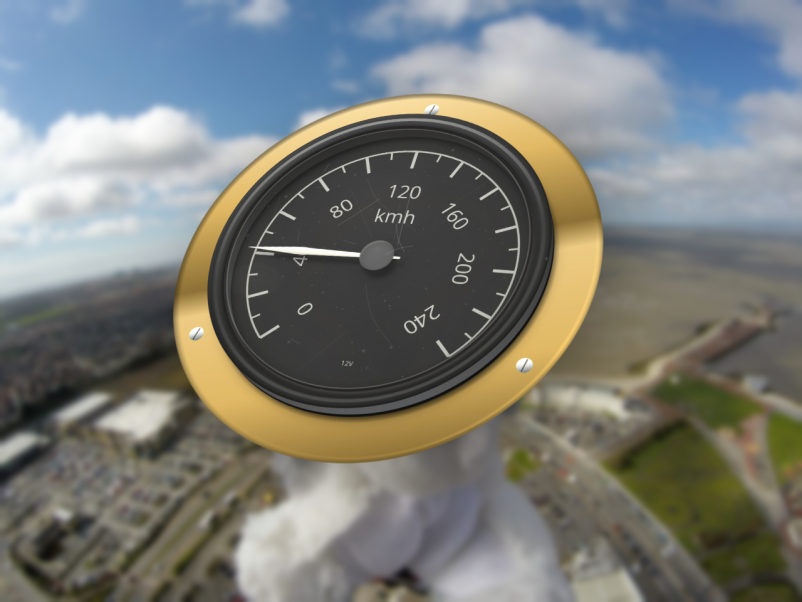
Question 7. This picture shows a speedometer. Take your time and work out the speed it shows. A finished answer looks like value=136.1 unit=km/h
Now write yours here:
value=40 unit=km/h
